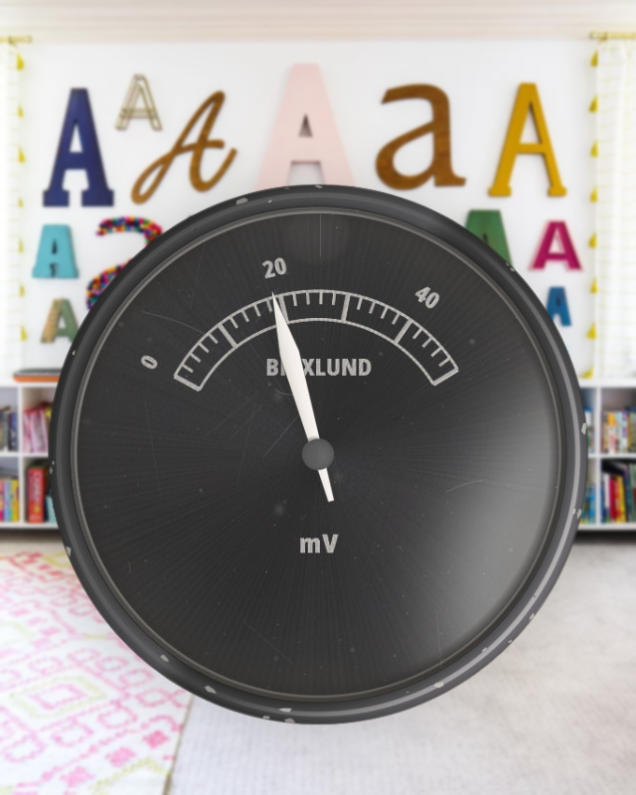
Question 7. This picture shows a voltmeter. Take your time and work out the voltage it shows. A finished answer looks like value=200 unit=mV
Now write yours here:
value=19 unit=mV
